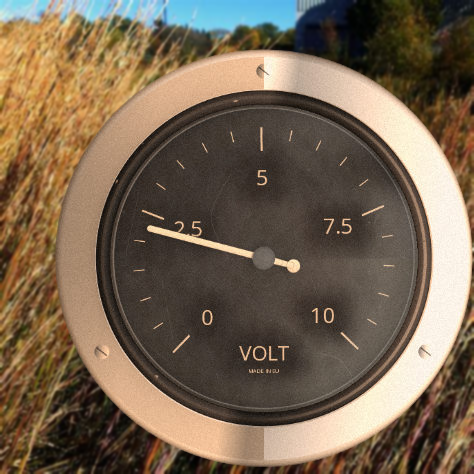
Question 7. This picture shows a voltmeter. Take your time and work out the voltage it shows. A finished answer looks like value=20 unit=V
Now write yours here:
value=2.25 unit=V
